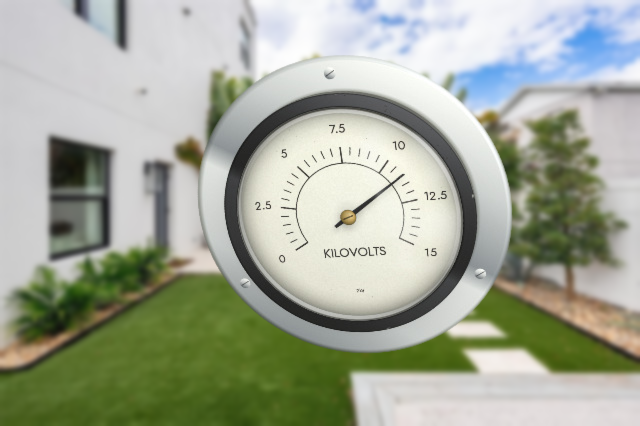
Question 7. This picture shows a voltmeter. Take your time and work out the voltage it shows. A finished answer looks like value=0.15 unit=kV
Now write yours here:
value=11 unit=kV
